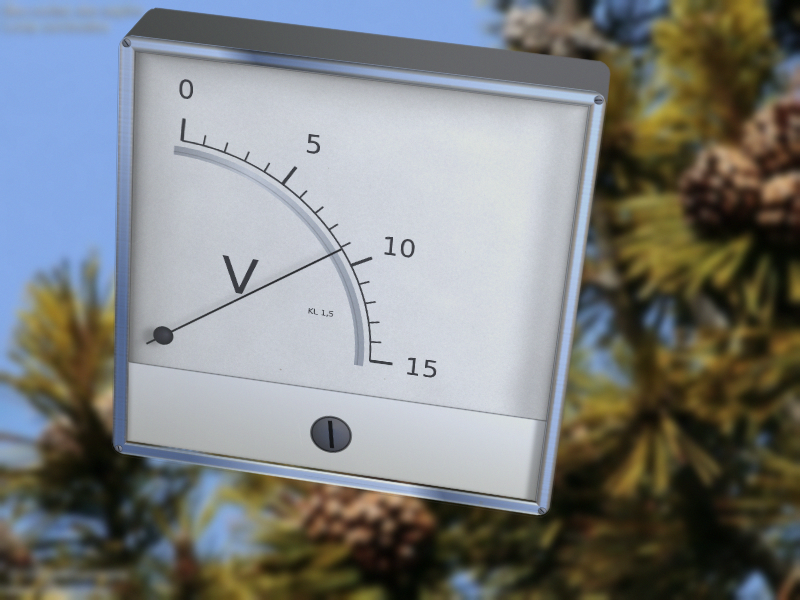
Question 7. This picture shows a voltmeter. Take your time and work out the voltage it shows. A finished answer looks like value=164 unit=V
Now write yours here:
value=9 unit=V
